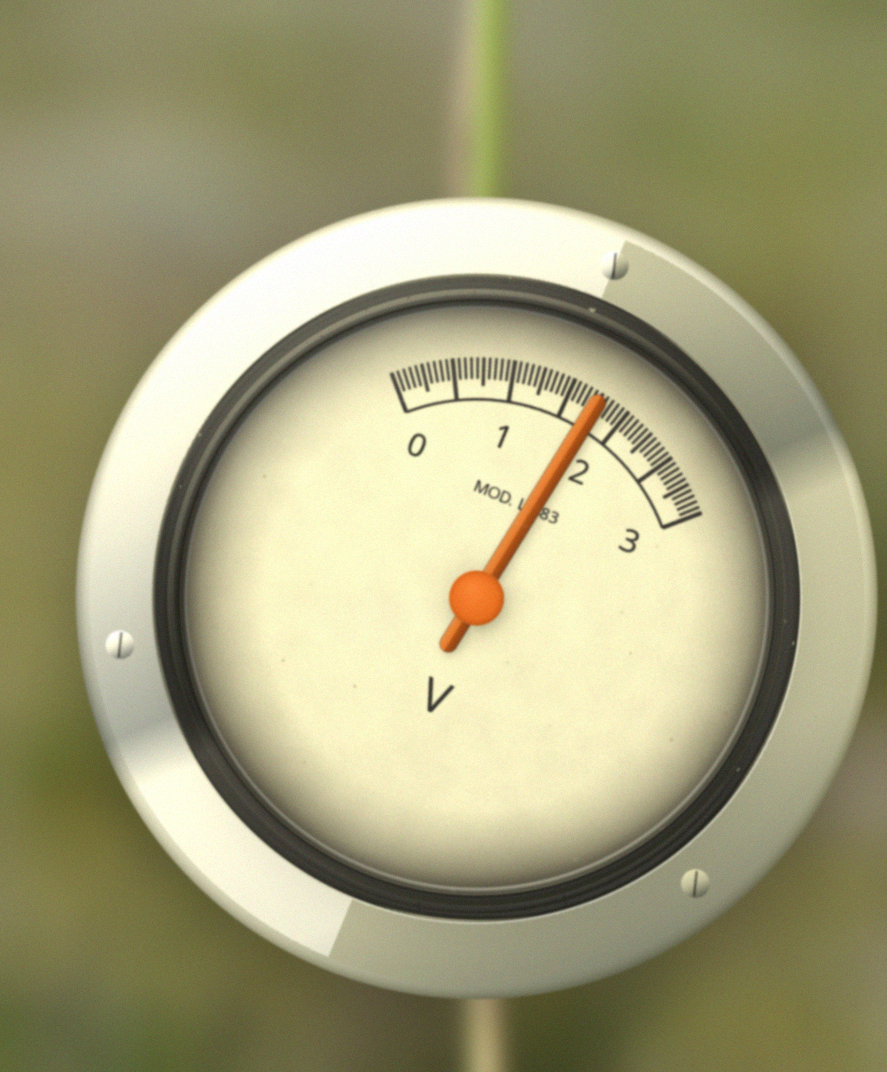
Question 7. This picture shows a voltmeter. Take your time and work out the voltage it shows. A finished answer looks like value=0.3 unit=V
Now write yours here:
value=1.75 unit=V
